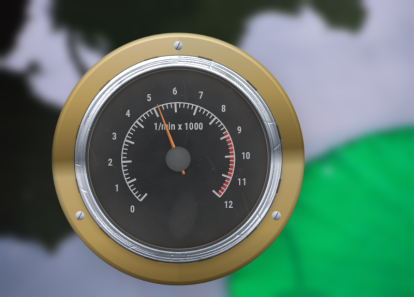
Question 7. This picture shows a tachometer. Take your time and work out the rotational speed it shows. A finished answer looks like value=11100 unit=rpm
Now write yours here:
value=5200 unit=rpm
